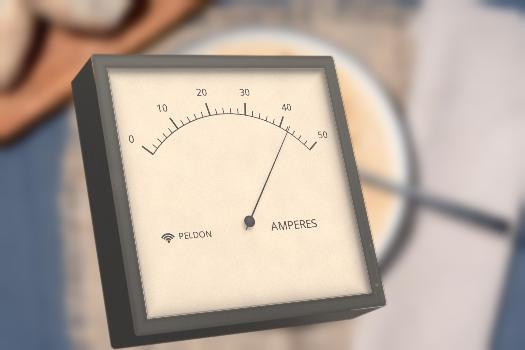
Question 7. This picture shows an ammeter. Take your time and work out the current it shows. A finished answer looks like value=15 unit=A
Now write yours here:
value=42 unit=A
